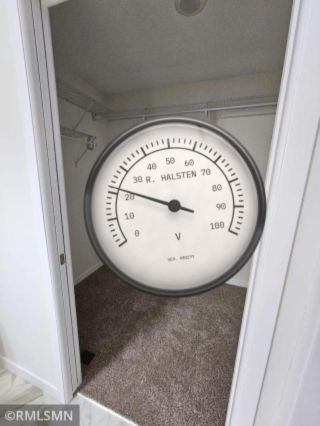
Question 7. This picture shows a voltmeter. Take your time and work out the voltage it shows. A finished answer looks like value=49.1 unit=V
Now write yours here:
value=22 unit=V
